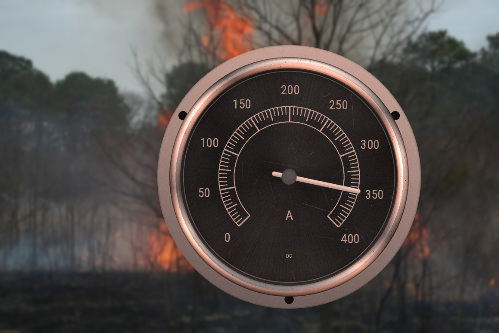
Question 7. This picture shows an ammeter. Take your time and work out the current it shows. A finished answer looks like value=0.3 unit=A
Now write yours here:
value=350 unit=A
